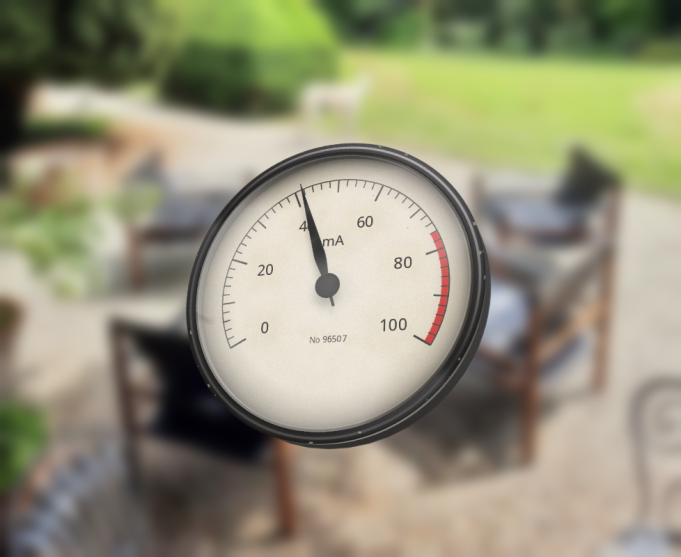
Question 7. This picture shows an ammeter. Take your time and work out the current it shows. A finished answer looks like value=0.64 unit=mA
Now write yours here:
value=42 unit=mA
